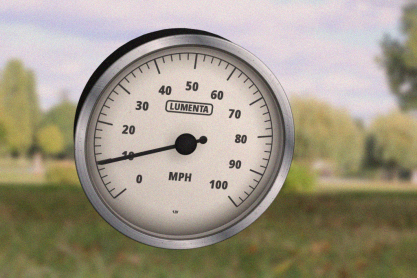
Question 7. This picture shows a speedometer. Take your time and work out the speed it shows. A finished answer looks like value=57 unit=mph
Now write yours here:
value=10 unit=mph
